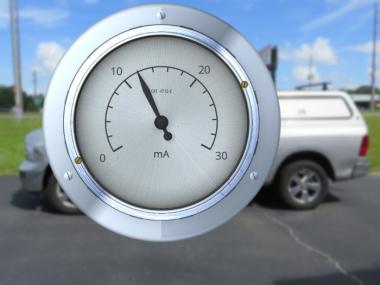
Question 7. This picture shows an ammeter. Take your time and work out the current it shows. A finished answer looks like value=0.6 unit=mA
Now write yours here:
value=12 unit=mA
